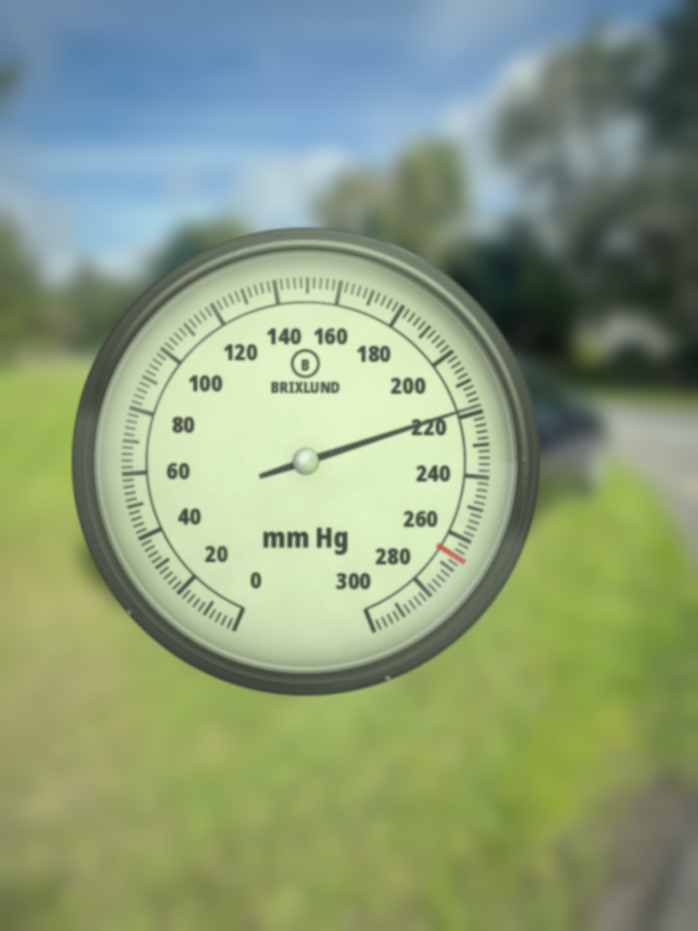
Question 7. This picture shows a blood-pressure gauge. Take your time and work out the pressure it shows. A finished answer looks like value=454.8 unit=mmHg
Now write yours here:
value=218 unit=mmHg
